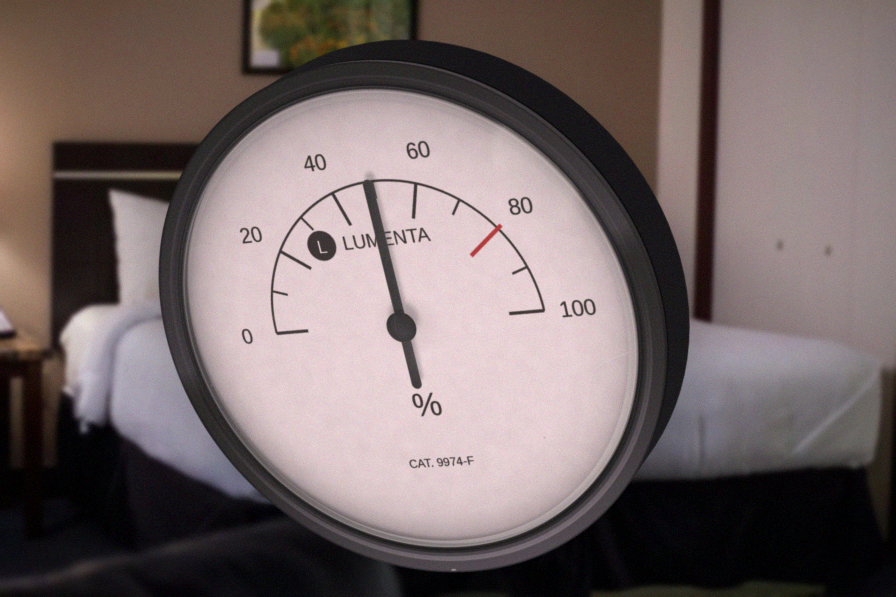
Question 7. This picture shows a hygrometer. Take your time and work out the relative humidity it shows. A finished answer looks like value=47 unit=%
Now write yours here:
value=50 unit=%
